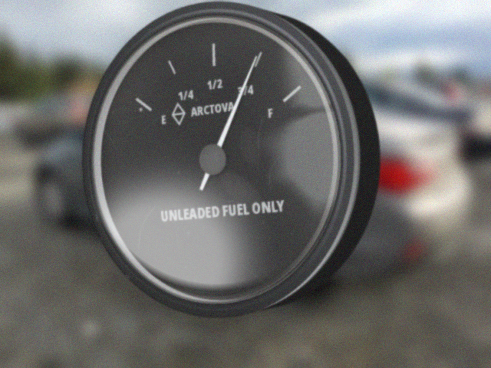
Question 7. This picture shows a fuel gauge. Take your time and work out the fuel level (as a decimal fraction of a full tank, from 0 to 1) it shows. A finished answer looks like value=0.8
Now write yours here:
value=0.75
